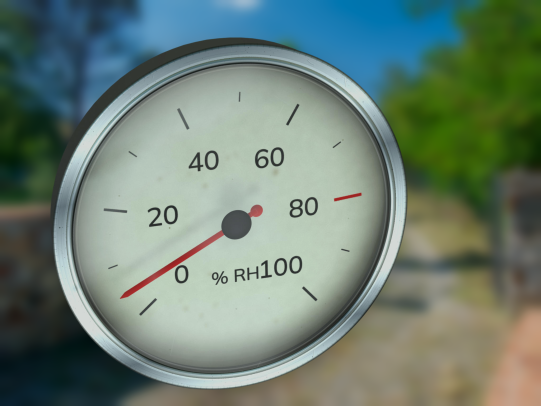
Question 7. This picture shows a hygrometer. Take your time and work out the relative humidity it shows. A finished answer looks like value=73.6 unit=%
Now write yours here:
value=5 unit=%
